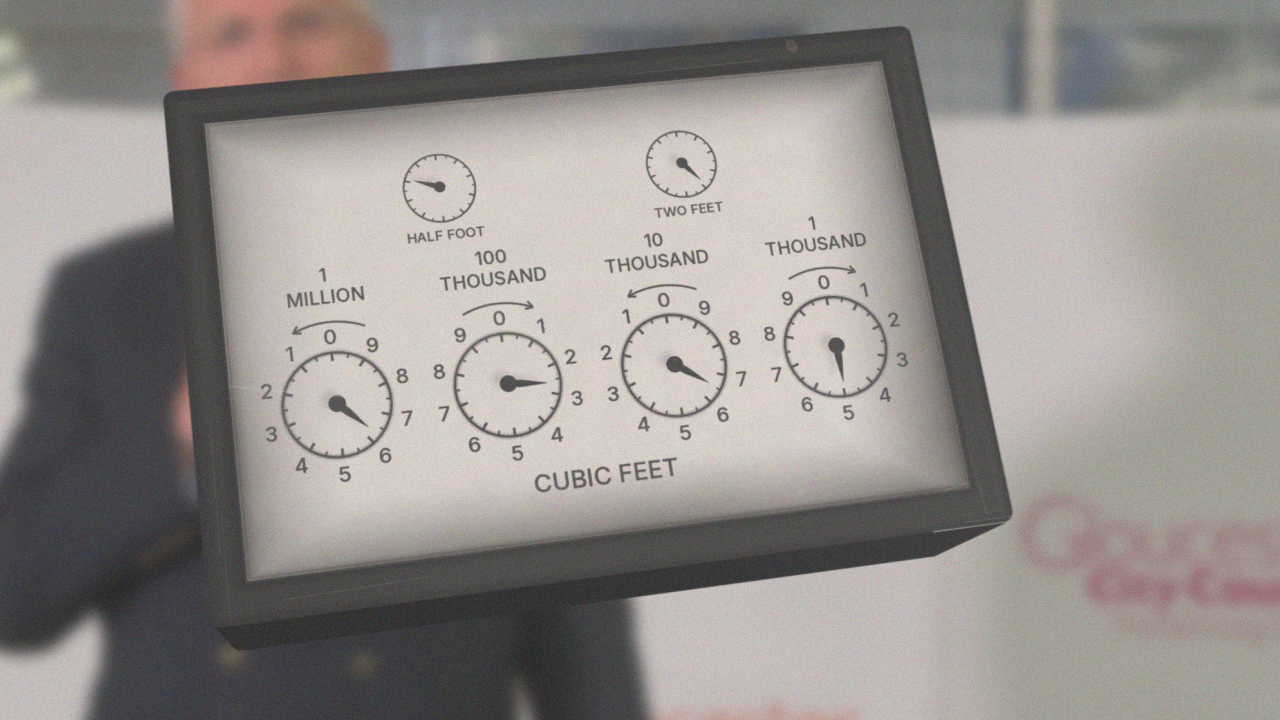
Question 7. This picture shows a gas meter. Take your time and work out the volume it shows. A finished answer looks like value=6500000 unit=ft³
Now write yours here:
value=626500 unit=ft³
